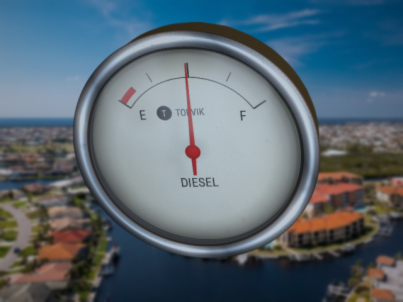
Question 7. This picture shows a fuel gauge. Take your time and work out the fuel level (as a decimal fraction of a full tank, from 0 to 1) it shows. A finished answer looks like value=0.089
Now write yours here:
value=0.5
